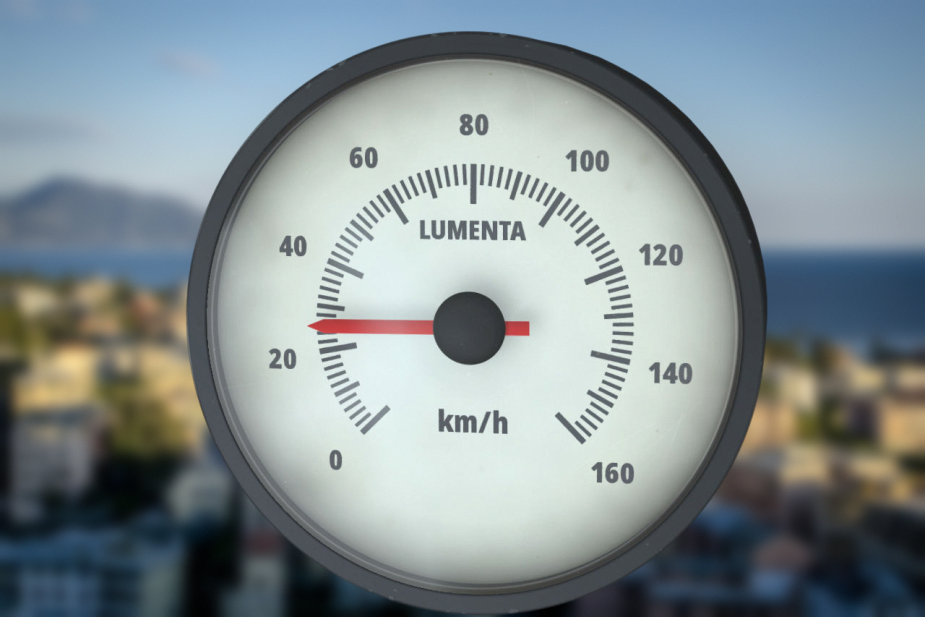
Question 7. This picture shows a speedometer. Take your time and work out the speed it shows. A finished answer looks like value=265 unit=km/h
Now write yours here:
value=26 unit=km/h
